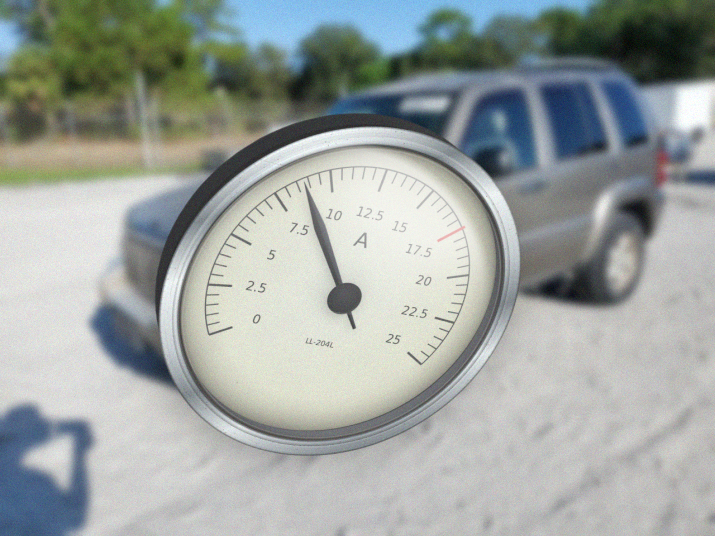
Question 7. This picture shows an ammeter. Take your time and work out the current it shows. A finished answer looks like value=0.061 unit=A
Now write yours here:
value=8.75 unit=A
